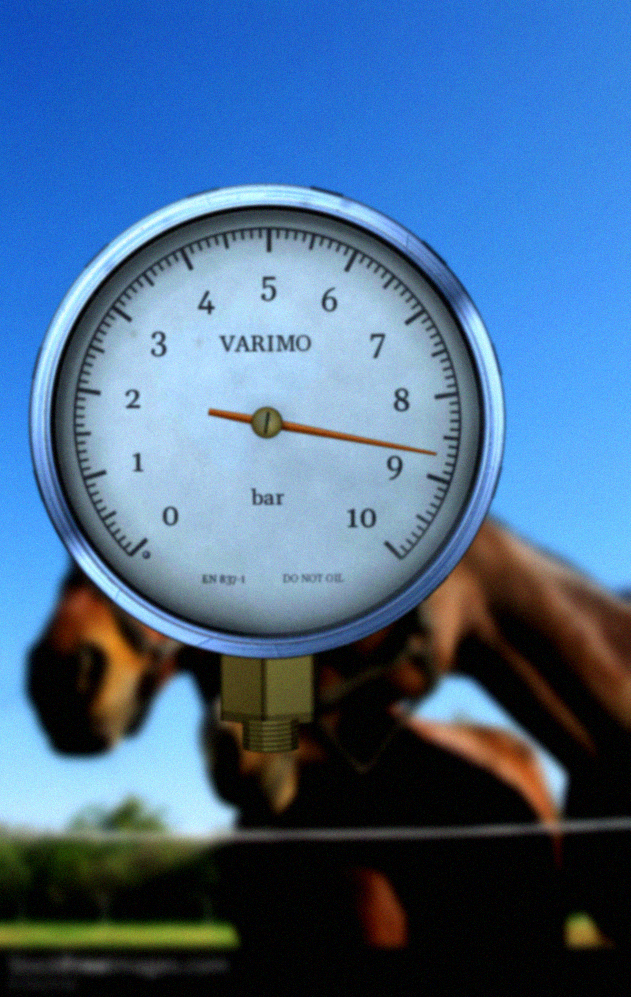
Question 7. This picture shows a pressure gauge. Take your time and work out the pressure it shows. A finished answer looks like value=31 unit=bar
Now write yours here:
value=8.7 unit=bar
